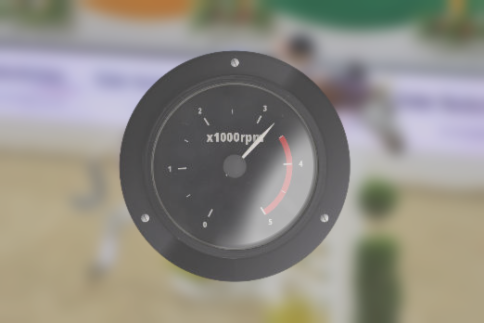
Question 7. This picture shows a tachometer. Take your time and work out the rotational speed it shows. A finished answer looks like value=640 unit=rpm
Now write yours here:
value=3250 unit=rpm
